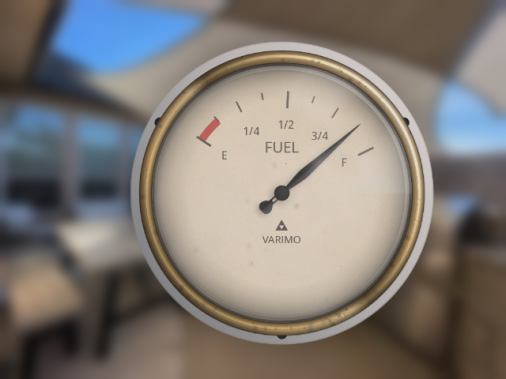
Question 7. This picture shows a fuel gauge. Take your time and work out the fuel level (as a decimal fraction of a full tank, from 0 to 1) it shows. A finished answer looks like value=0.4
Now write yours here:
value=0.875
